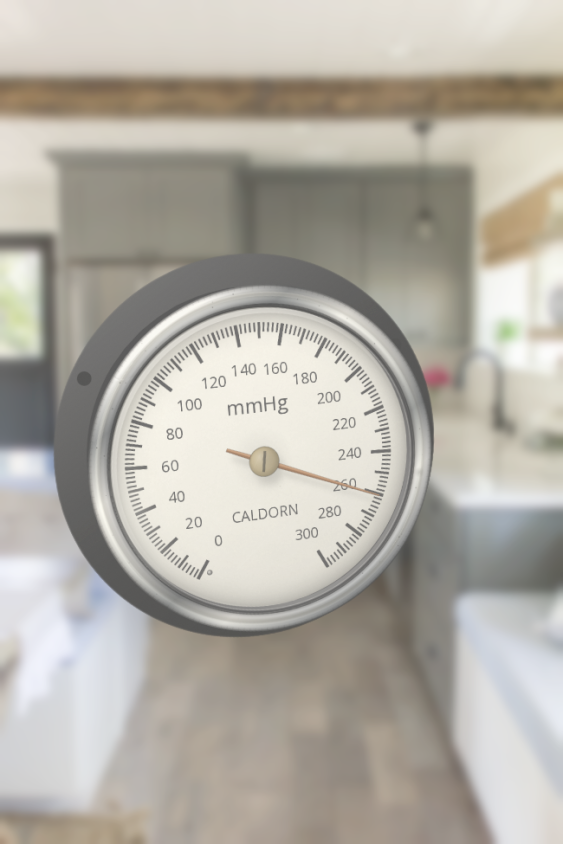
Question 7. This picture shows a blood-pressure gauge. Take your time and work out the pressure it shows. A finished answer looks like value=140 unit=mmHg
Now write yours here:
value=260 unit=mmHg
